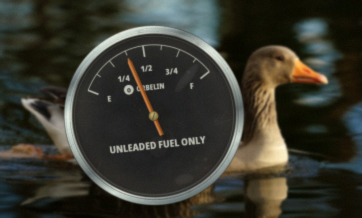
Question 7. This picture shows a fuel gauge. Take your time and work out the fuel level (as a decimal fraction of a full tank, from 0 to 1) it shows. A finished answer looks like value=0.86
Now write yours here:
value=0.375
